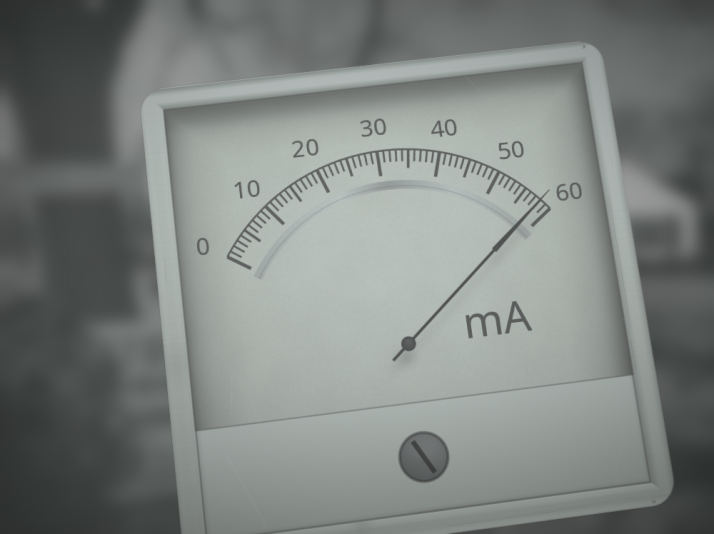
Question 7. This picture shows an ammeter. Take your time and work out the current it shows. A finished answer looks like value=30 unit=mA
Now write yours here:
value=58 unit=mA
